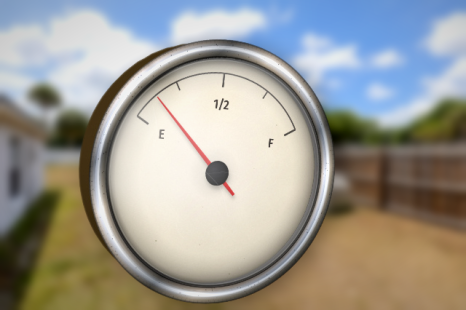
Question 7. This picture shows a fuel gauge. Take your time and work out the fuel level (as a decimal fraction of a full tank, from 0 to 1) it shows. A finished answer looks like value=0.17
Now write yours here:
value=0.125
